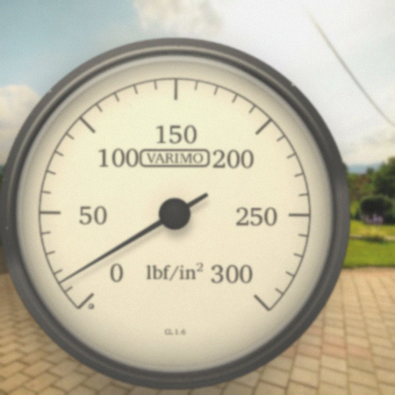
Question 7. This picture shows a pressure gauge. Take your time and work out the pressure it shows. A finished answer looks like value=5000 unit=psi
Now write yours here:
value=15 unit=psi
